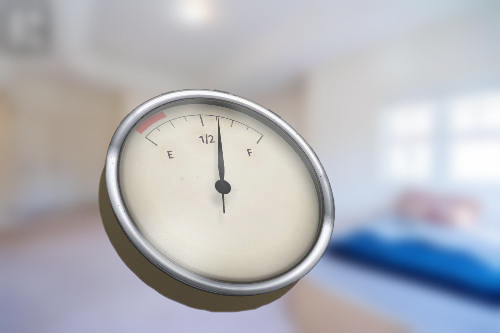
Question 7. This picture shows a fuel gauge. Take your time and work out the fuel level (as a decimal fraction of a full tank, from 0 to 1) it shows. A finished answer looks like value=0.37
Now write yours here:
value=0.625
